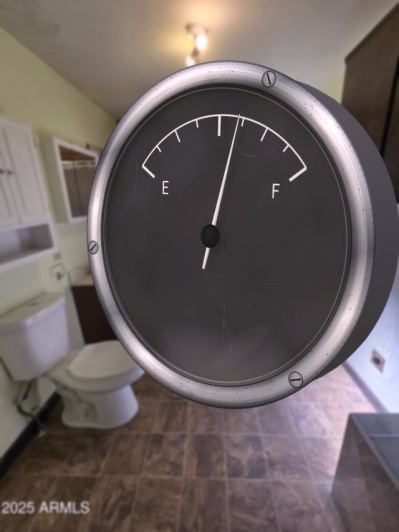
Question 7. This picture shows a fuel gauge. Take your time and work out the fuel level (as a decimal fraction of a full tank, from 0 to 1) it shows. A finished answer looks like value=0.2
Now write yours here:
value=0.625
